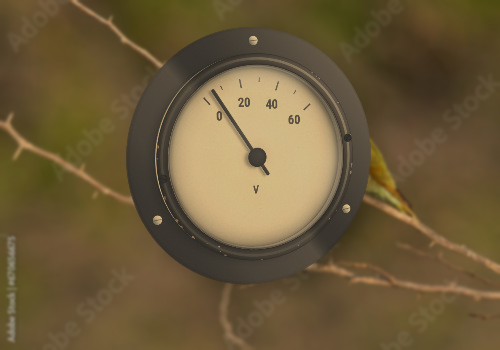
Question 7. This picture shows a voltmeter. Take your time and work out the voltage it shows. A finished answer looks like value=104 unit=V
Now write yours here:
value=5 unit=V
